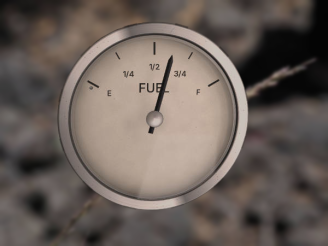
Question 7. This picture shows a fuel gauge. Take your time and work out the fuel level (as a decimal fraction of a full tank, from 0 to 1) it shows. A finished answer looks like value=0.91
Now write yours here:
value=0.625
